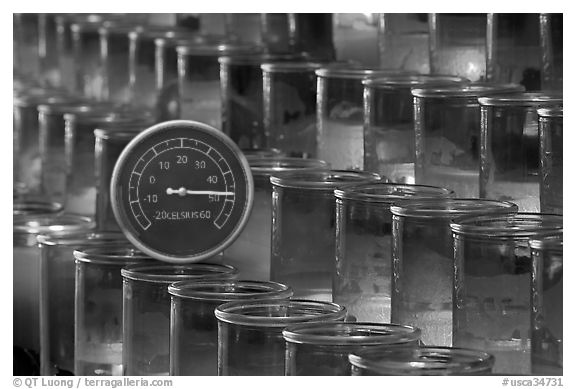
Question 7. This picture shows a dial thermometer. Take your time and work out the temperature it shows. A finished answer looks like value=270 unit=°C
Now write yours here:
value=47.5 unit=°C
